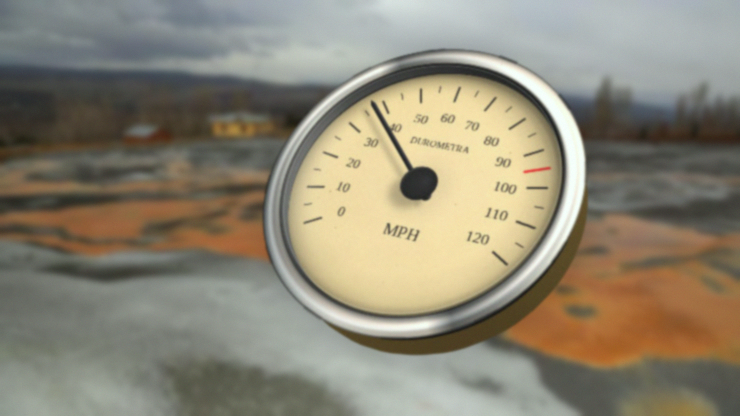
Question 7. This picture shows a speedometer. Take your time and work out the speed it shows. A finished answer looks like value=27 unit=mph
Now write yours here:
value=37.5 unit=mph
